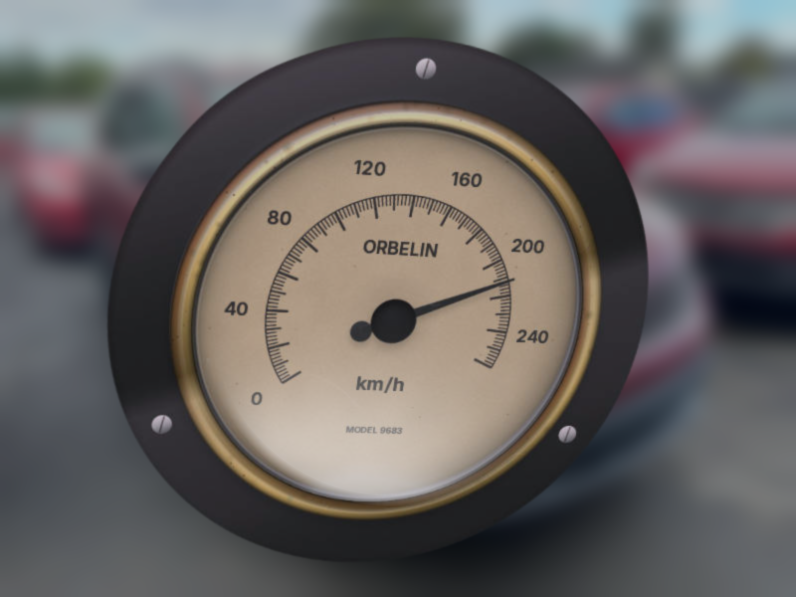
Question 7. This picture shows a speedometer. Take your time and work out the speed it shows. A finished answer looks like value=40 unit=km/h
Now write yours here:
value=210 unit=km/h
